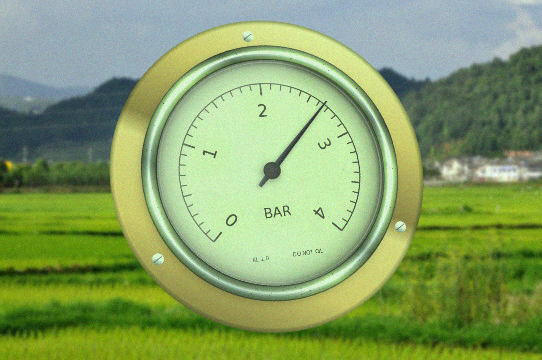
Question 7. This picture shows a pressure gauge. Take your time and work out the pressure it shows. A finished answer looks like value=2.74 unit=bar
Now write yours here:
value=2.65 unit=bar
